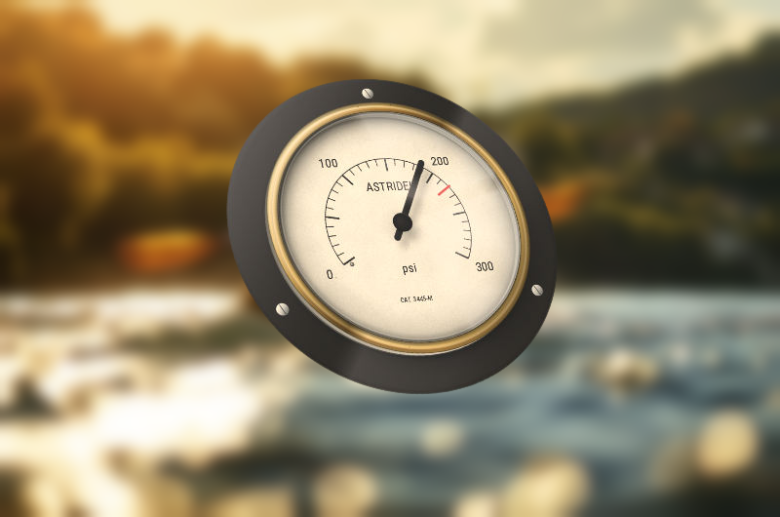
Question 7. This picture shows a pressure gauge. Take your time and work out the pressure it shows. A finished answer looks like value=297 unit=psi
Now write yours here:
value=185 unit=psi
